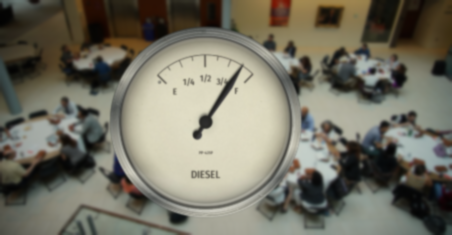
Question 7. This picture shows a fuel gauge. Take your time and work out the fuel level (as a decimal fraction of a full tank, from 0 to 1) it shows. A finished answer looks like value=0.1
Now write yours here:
value=0.875
